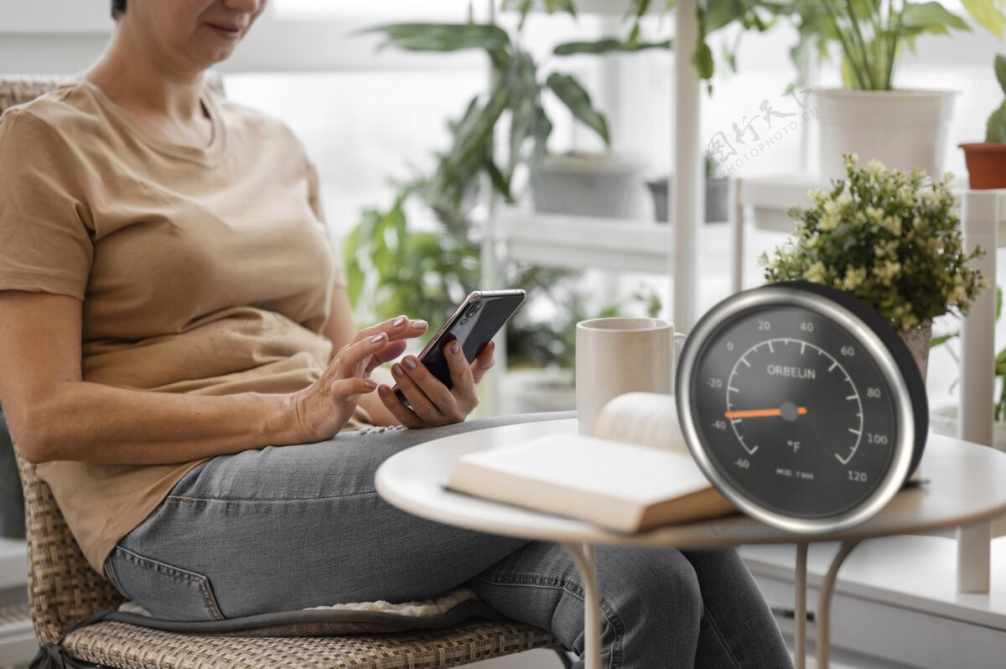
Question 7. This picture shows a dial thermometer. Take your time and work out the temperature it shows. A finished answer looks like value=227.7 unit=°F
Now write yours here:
value=-35 unit=°F
